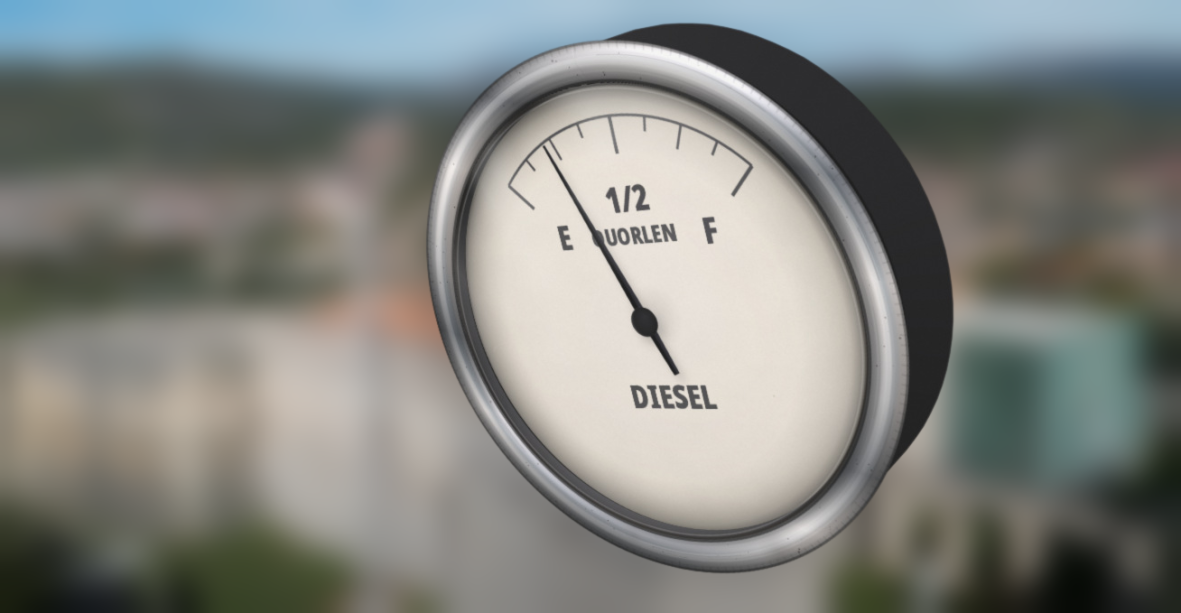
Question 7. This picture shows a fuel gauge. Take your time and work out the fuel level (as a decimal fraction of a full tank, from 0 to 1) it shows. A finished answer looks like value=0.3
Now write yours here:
value=0.25
